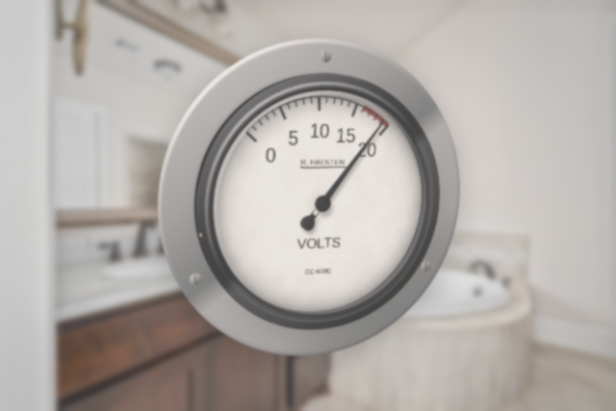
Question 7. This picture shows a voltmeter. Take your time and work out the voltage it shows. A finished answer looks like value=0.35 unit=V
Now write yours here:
value=19 unit=V
